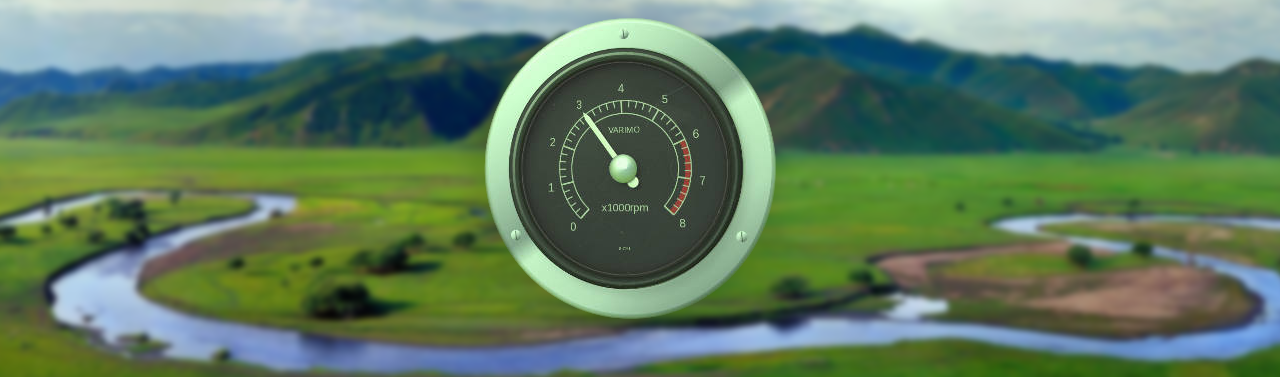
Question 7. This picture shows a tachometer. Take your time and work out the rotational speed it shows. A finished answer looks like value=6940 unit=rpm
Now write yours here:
value=3000 unit=rpm
